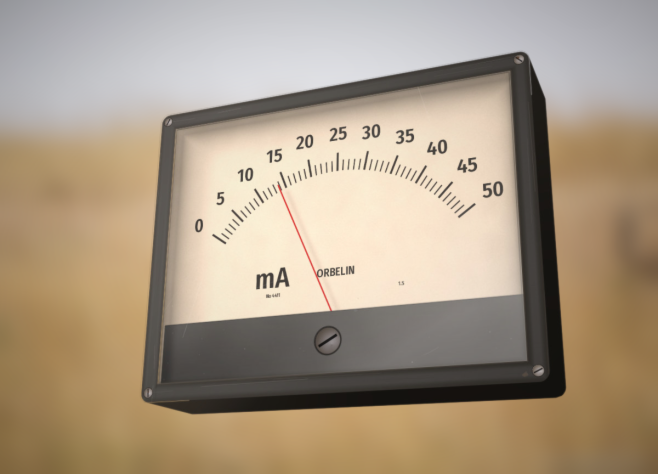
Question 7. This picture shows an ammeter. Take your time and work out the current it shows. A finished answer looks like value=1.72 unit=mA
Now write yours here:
value=14 unit=mA
